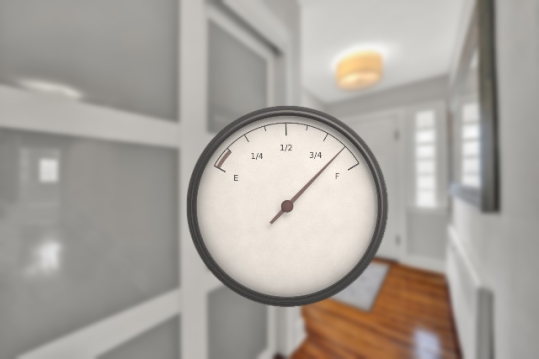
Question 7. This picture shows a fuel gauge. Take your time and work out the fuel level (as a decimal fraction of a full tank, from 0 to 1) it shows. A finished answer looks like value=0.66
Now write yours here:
value=0.875
